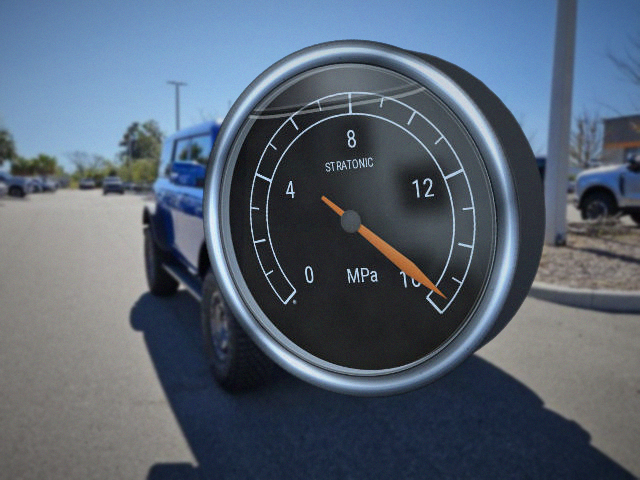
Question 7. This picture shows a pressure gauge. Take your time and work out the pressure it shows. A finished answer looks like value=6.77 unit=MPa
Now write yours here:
value=15.5 unit=MPa
